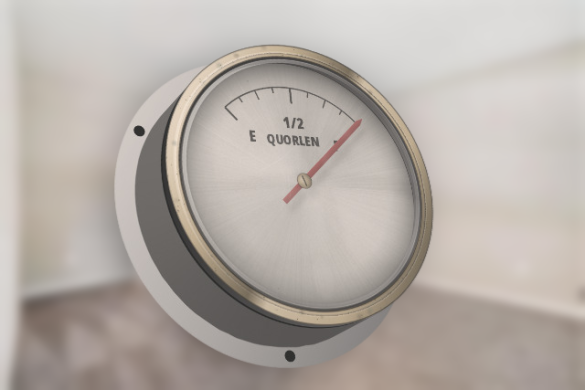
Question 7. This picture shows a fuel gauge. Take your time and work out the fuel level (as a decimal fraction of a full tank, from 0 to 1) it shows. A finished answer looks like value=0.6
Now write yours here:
value=1
